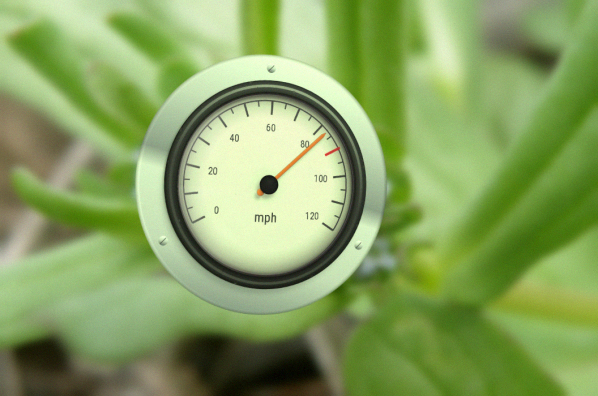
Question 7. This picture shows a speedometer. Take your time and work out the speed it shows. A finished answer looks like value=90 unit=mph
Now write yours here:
value=82.5 unit=mph
